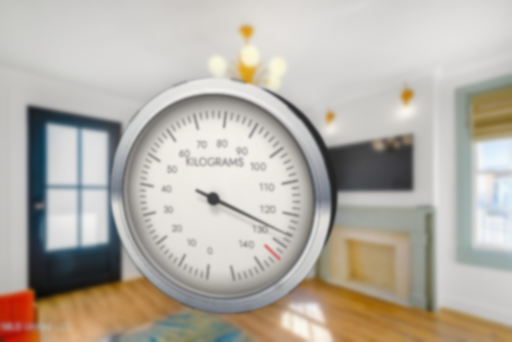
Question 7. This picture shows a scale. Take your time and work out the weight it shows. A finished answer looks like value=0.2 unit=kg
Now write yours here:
value=126 unit=kg
